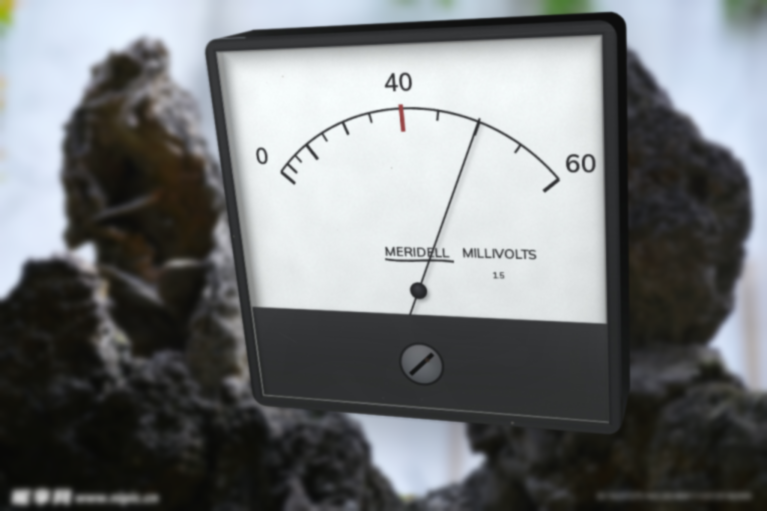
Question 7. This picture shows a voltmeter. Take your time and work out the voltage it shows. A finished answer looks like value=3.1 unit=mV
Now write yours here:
value=50 unit=mV
